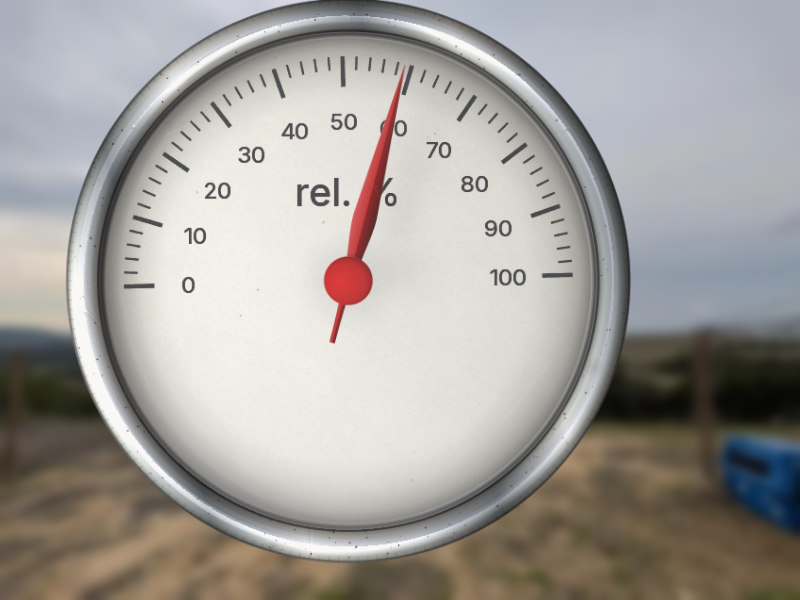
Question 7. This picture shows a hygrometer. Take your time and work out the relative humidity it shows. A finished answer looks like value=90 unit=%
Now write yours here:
value=59 unit=%
